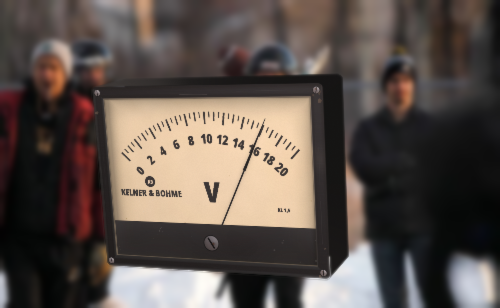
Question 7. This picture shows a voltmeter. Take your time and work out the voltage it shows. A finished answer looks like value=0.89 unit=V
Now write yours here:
value=16 unit=V
